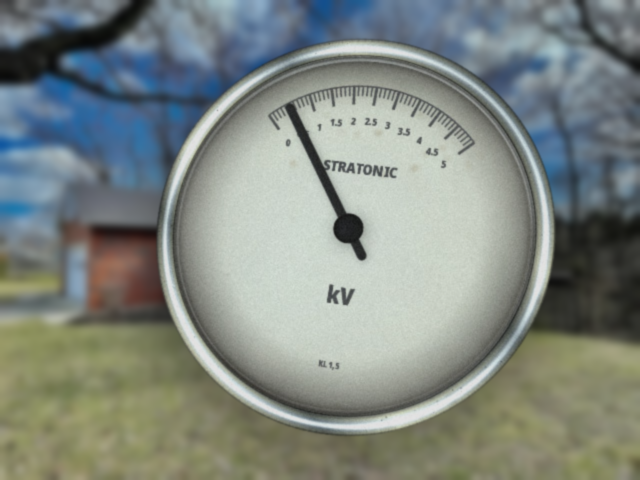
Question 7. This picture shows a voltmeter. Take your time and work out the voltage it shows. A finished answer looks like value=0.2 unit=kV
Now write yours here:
value=0.5 unit=kV
